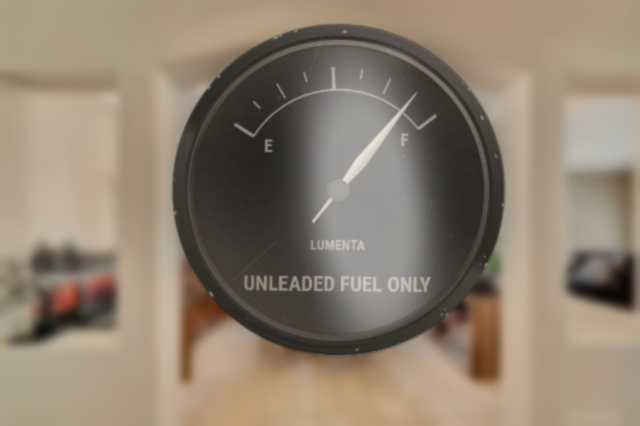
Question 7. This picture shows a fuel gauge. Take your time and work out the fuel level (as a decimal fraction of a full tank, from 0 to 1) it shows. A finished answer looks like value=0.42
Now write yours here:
value=0.875
